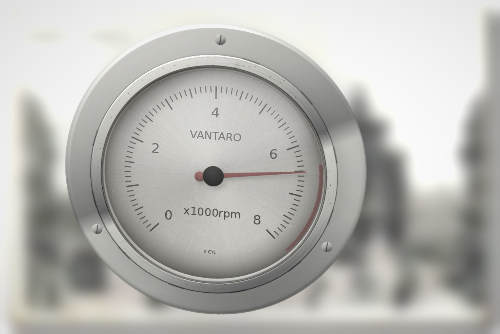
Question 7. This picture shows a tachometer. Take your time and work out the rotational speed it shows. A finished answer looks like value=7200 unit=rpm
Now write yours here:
value=6500 unit=rpm
